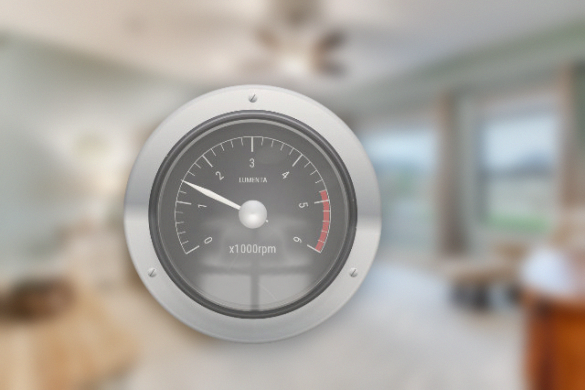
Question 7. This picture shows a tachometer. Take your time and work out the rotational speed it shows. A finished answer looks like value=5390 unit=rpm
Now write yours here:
value=1400 unit=rpm
